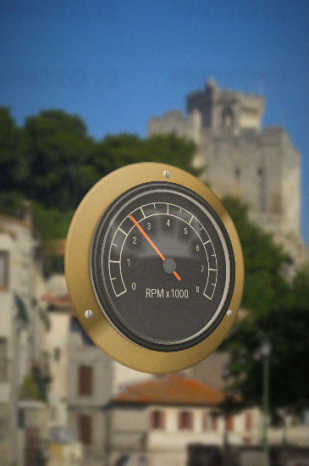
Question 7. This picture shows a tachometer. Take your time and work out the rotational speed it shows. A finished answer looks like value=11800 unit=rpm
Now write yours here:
value=2500 unit=rpm
